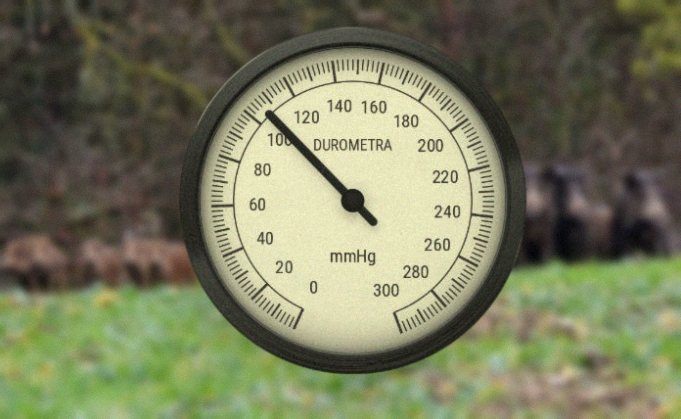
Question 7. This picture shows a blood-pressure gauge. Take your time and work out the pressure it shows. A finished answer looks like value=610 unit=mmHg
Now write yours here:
value=106 unit=mmHg
